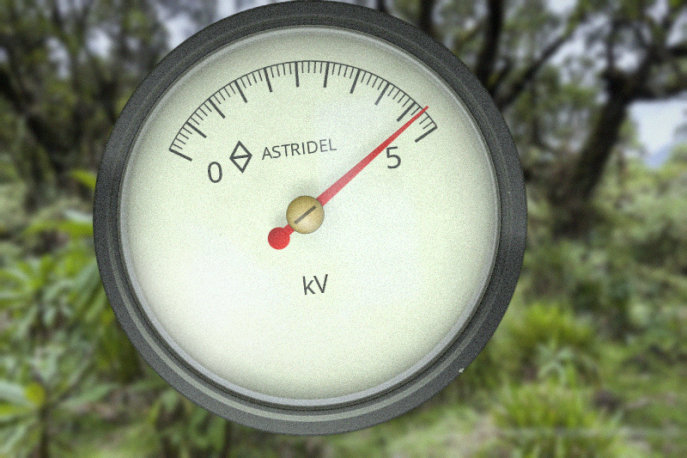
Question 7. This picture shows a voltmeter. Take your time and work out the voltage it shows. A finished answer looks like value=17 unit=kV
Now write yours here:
value=4.7 unit=kV
